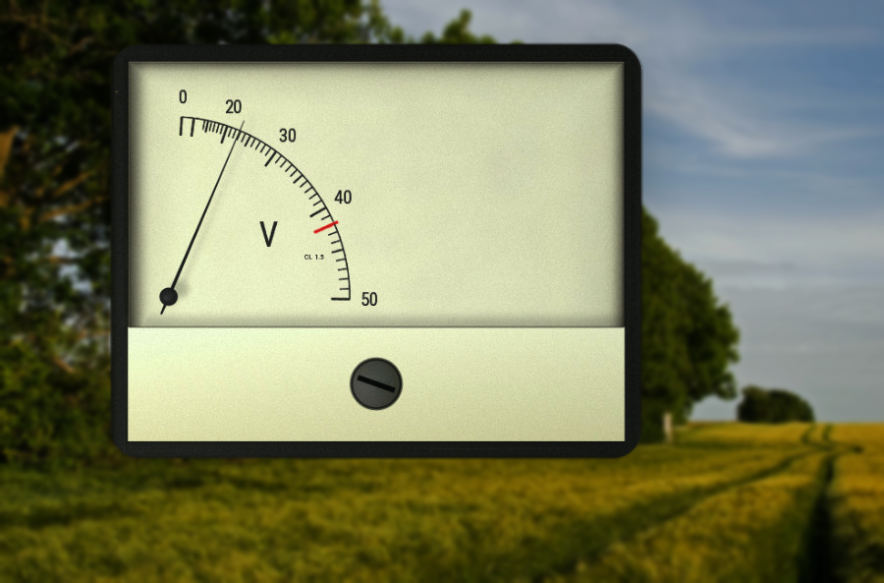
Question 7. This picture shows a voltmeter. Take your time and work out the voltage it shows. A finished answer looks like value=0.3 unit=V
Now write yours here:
value=23 unit=V
